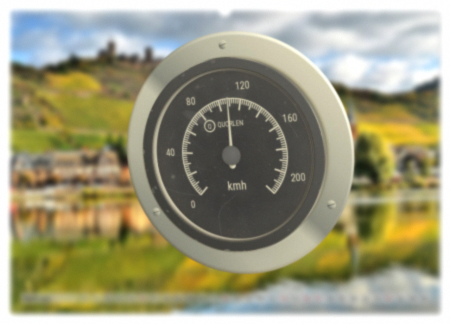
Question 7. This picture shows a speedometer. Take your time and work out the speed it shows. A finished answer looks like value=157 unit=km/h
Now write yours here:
value=110 unit=km/h
